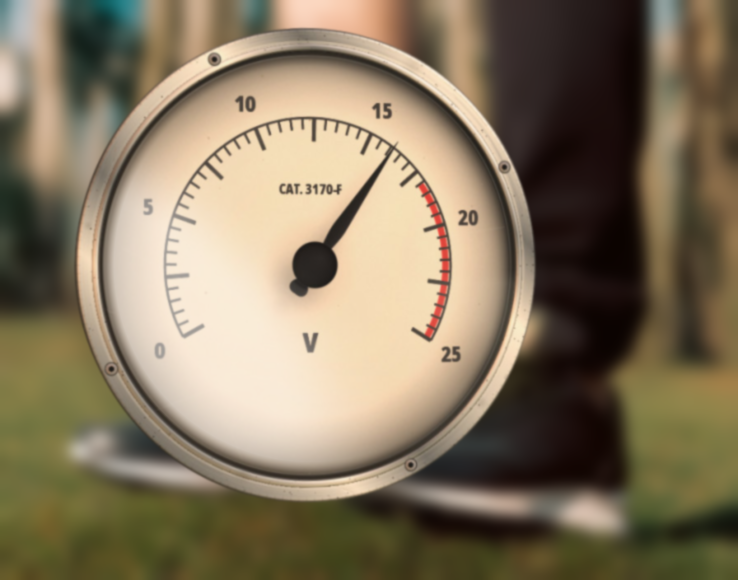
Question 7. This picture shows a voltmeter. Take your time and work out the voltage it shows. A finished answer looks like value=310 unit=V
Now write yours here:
value=16 unit=V
